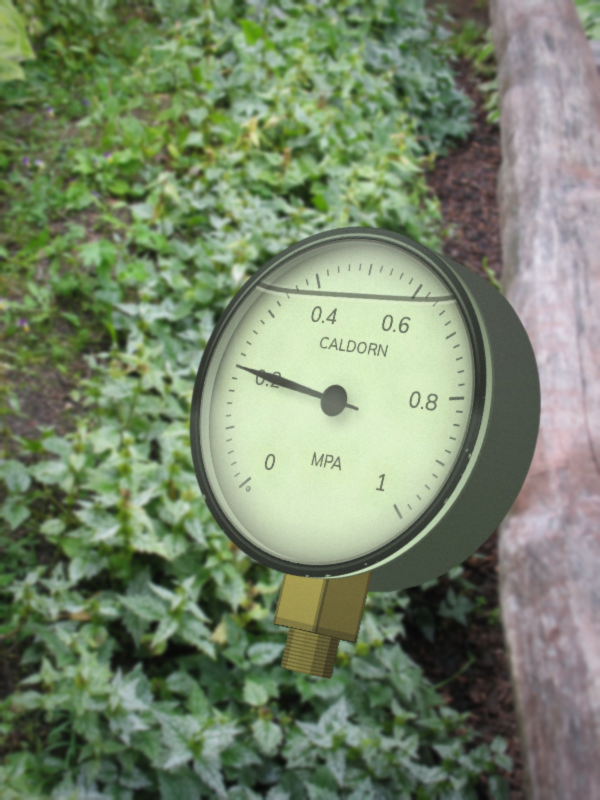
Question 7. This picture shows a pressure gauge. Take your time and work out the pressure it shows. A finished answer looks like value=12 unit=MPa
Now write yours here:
value=0.2 unit=MPa
